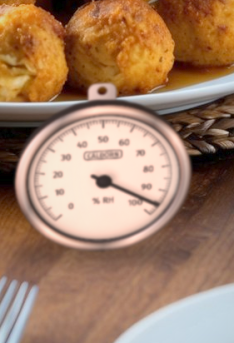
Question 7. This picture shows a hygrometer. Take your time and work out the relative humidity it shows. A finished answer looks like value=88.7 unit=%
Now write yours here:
value=95 unit=%
